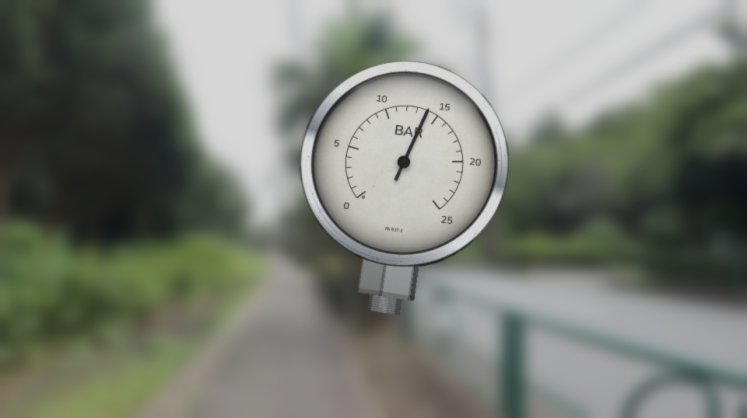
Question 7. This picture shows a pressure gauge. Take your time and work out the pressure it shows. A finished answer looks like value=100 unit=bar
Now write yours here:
value=14 unit=bar
